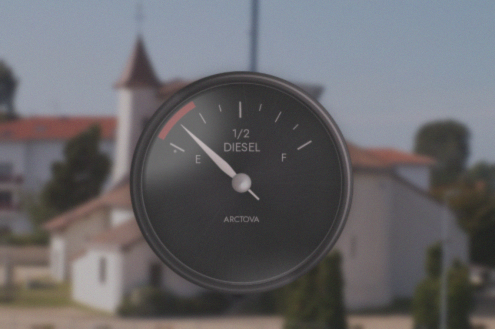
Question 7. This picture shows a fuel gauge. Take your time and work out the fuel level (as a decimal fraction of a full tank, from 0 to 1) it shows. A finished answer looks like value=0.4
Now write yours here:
value=0.125
